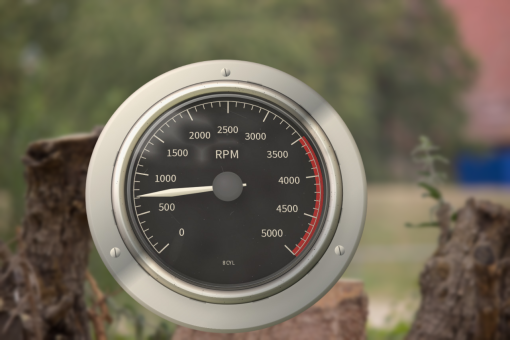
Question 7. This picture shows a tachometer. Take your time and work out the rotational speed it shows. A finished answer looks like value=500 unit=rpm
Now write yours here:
value=700 unit=rpm
